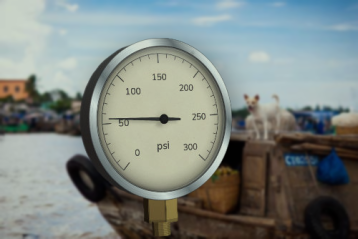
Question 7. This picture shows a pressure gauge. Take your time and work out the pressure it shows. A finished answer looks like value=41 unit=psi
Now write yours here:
value=55 unit=psi
